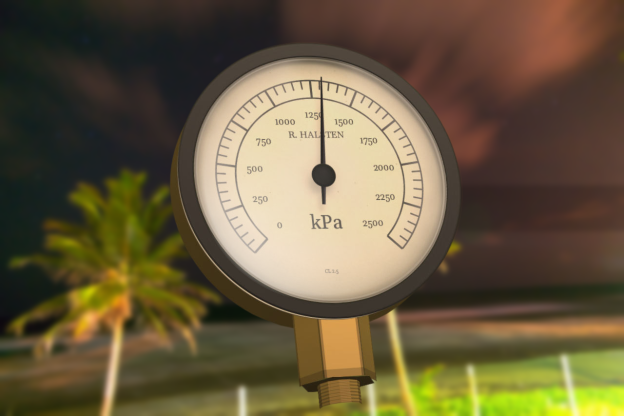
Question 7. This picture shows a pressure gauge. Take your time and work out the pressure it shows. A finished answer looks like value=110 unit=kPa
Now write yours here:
value=1300 unit=kPa
